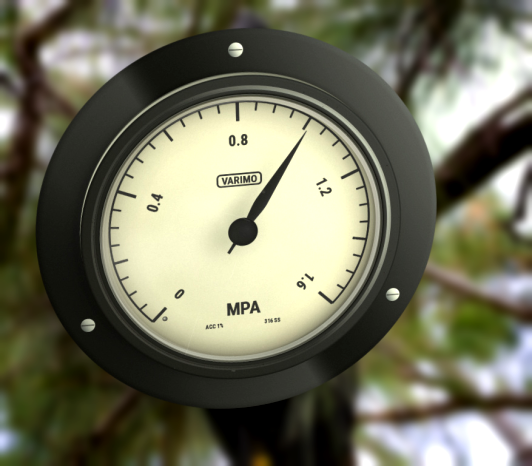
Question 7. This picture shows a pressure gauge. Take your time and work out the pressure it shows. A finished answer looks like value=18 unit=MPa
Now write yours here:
value=1 unit=MPa
